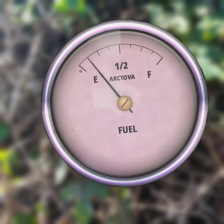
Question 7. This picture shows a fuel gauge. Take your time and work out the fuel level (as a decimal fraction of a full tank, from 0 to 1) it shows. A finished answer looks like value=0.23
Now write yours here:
value=0.125
